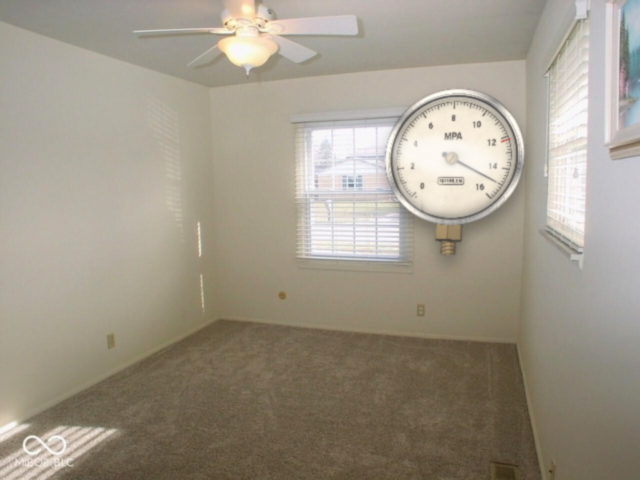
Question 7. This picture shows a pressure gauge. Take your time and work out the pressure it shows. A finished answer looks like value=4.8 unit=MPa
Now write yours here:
value=15 unit=MPa
